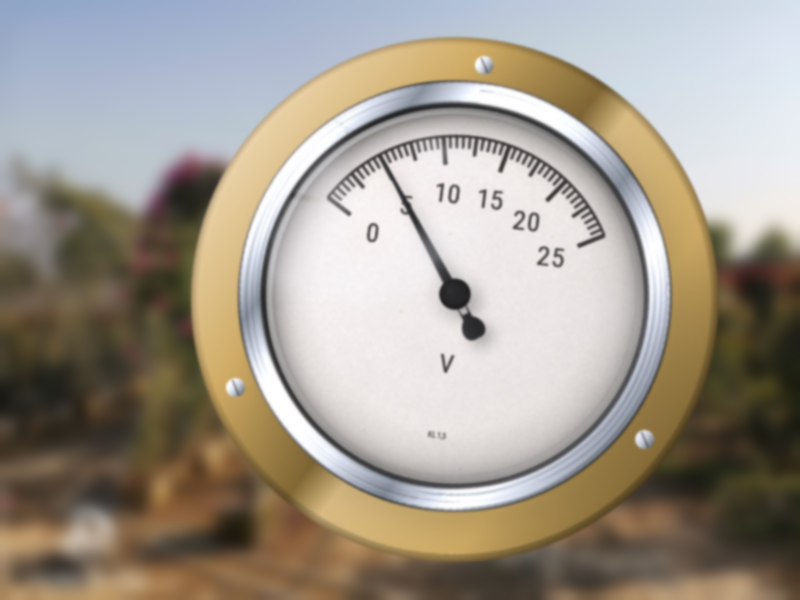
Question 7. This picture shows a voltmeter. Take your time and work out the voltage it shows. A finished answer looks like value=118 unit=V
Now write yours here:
value=5 unit=V
